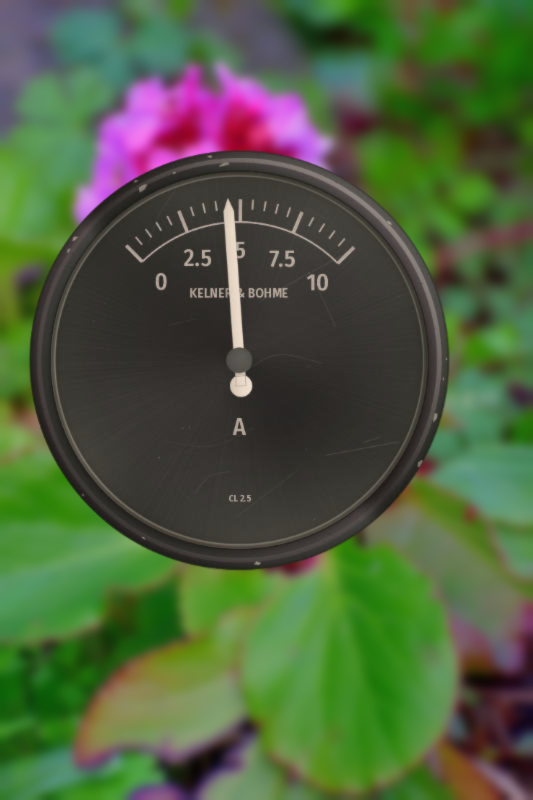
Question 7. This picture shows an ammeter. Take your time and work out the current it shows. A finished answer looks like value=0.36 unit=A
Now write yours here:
value=4.5 unit=A
